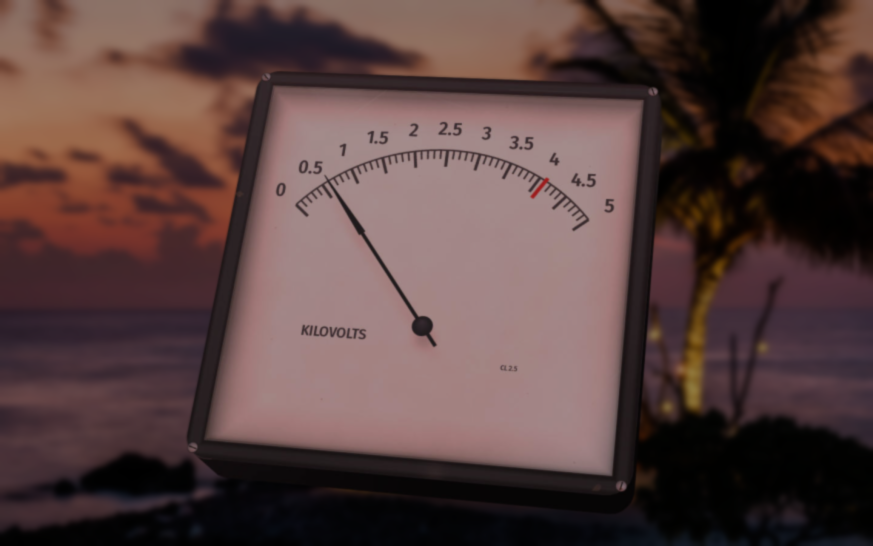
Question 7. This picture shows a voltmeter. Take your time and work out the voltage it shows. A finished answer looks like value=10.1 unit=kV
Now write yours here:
value=0.6 unit=kV
